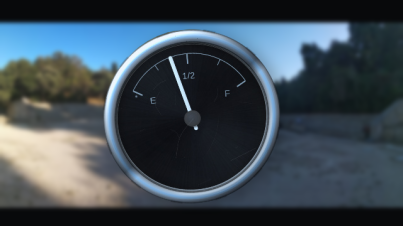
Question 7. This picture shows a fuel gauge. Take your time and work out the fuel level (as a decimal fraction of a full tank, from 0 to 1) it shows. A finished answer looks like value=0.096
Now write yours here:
value=0.375
